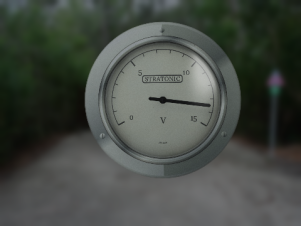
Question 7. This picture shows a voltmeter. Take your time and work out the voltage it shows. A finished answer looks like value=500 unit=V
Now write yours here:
value=13.5 unit=V
